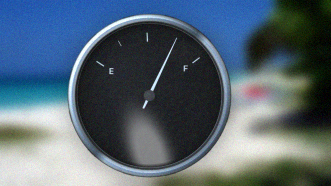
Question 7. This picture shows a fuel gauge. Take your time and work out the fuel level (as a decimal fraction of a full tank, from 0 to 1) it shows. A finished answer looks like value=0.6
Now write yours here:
value=0.75
